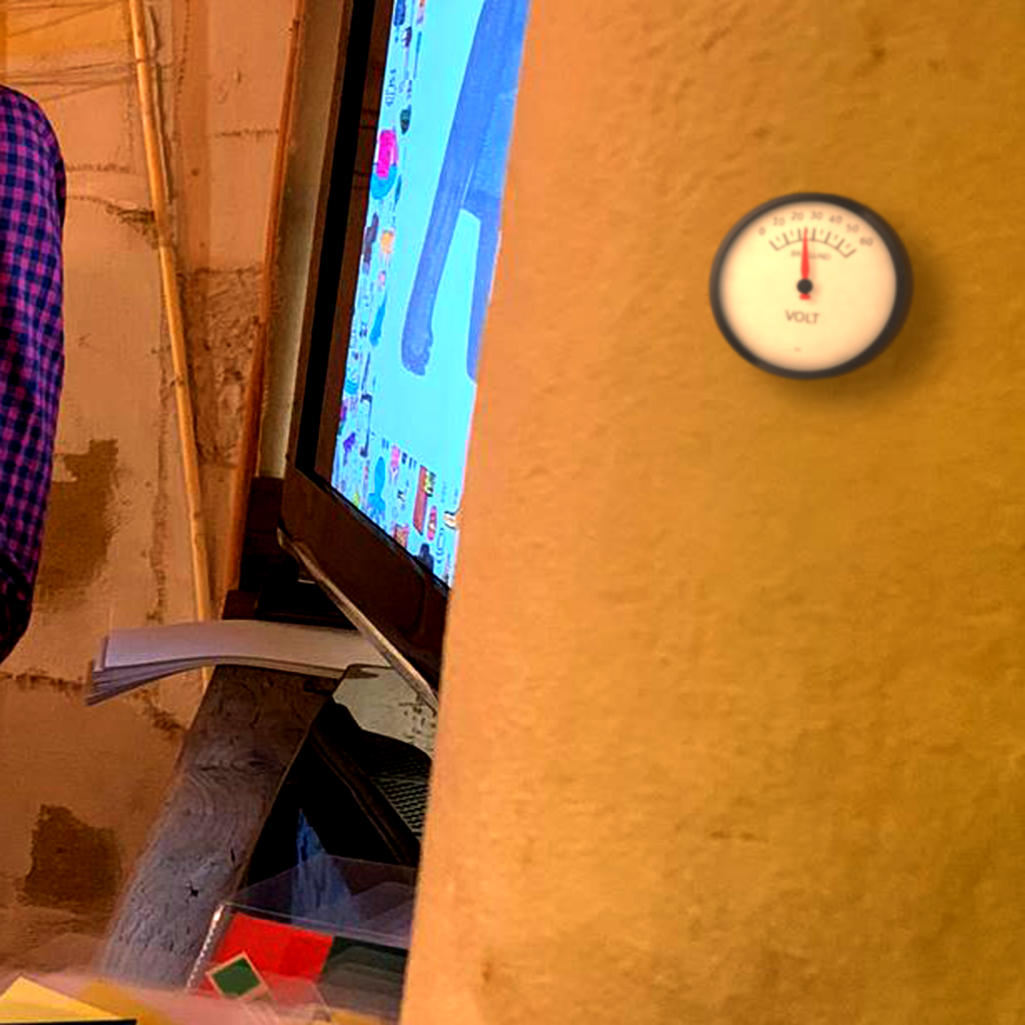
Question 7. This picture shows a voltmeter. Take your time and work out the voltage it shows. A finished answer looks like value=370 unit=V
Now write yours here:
value=25 unit=V
